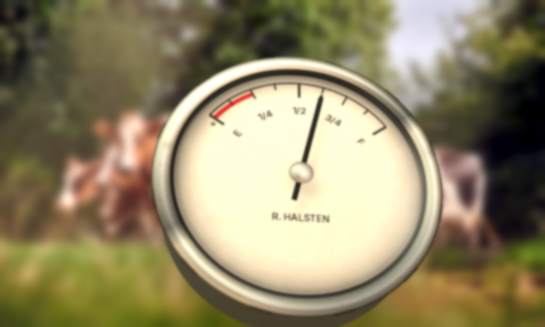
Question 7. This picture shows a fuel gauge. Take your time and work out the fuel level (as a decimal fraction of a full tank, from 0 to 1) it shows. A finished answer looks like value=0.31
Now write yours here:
value=0.625
